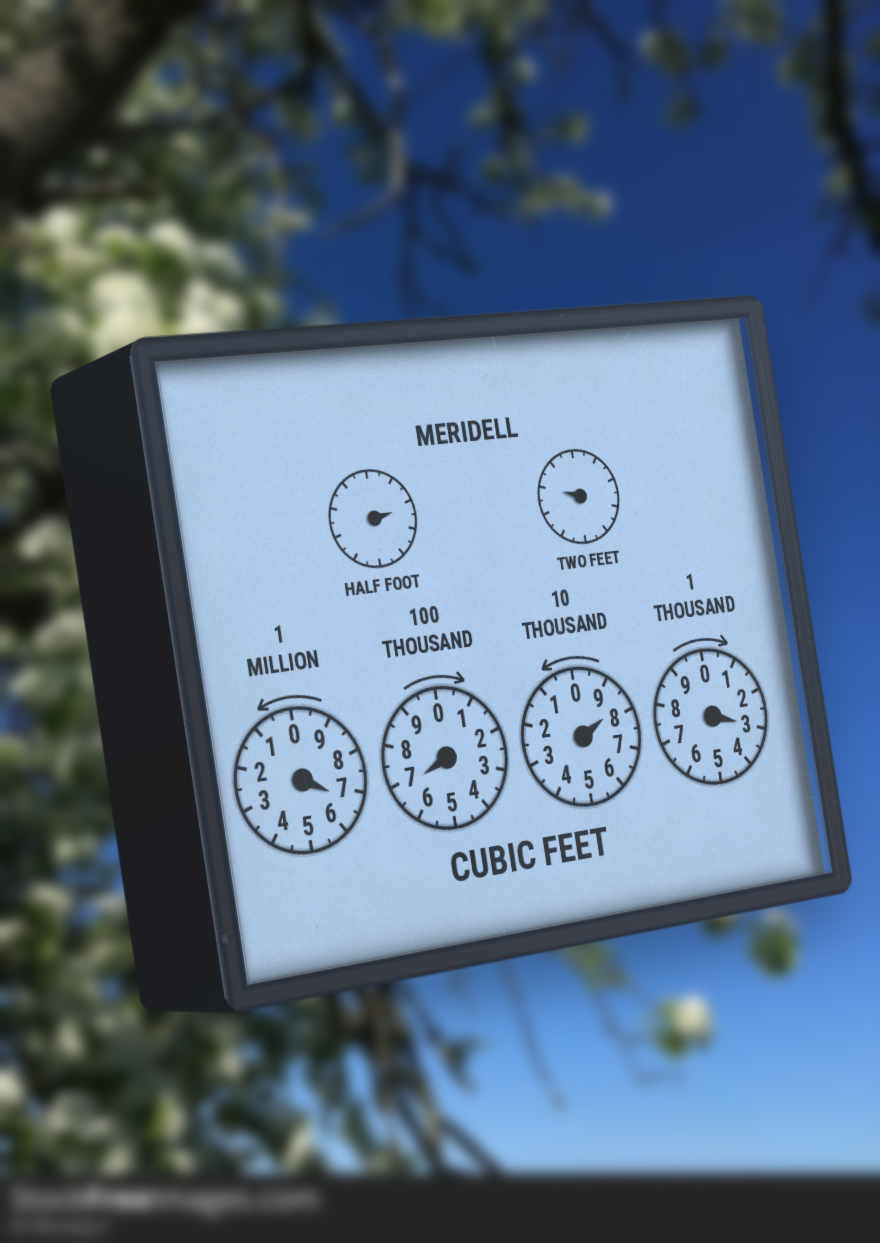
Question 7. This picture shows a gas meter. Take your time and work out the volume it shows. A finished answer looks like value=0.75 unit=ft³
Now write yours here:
value=668300 unit=ft³
